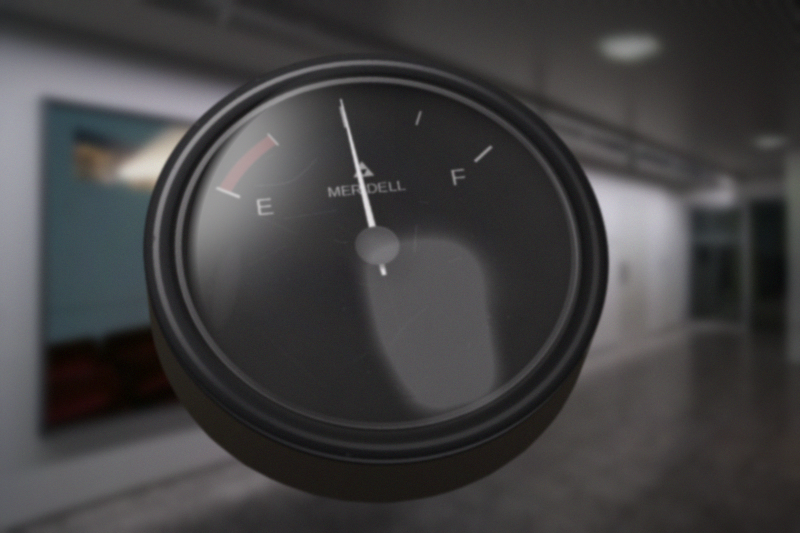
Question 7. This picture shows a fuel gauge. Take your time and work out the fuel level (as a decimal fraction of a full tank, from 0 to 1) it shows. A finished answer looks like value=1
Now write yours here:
value=0.5
